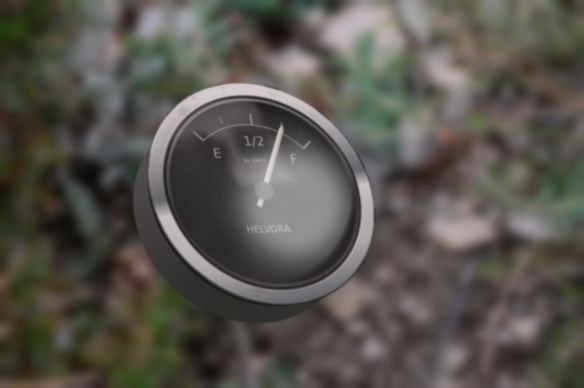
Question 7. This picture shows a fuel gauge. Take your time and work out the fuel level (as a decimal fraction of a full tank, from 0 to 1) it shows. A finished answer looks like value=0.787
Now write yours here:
value=0.75
